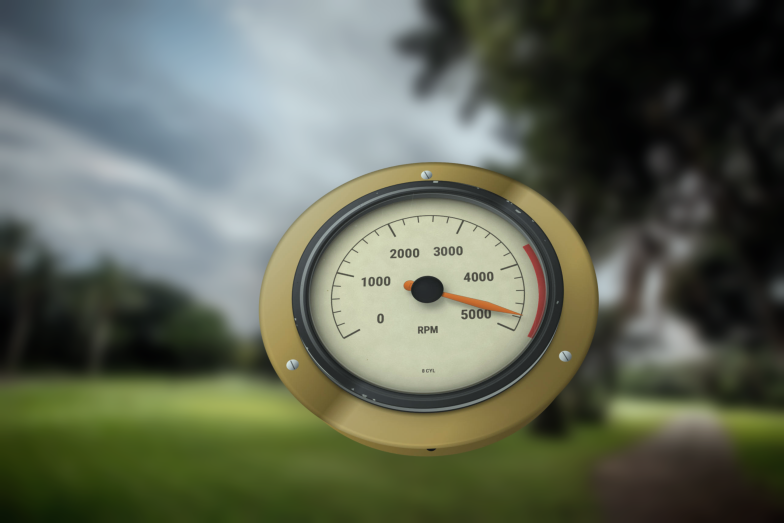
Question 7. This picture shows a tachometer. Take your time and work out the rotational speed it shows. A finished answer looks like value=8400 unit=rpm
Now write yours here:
value=4800 unit=rpm
